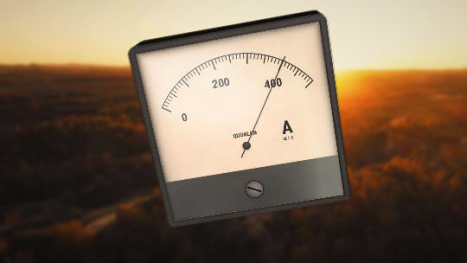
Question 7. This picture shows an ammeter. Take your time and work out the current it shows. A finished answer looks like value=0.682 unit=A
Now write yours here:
value=400 unit=A
